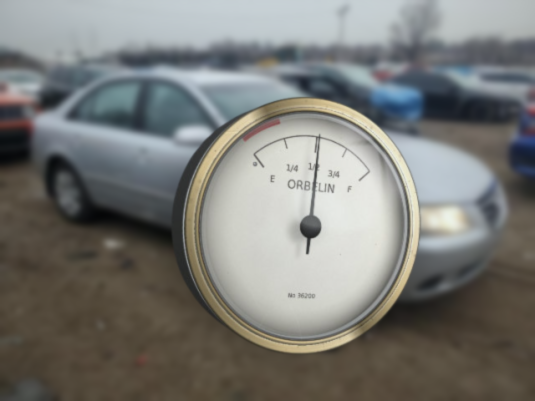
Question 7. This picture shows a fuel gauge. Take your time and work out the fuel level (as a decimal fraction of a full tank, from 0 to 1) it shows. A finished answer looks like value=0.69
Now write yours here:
value=0.5
